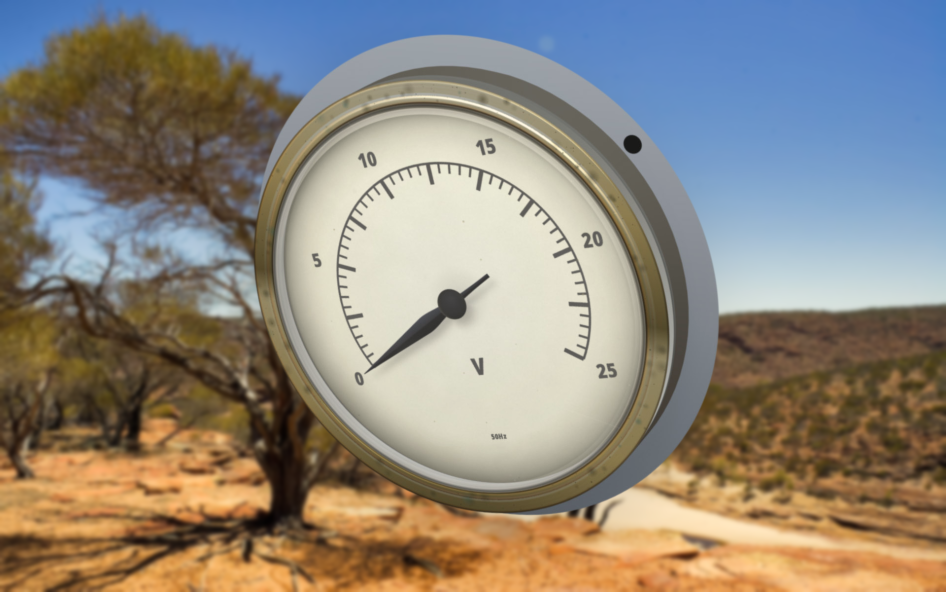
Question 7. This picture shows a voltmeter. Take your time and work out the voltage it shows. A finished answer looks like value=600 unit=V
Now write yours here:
value=0 unit=V
